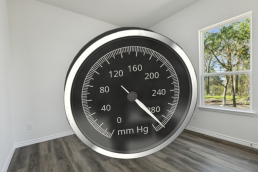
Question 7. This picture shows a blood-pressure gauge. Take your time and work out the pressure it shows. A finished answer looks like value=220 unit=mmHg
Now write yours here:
value=290 unit=mmHg
